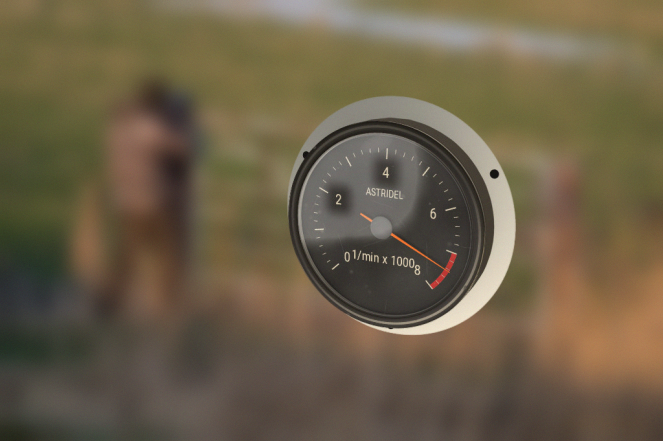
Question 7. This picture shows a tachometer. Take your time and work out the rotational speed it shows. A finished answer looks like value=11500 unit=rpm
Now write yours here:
value=7400 unit=rpm
